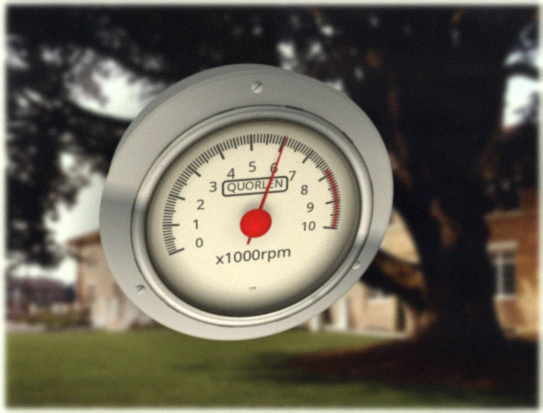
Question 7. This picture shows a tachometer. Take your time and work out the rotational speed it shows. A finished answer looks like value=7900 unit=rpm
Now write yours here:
value=6000 unit=rpm
